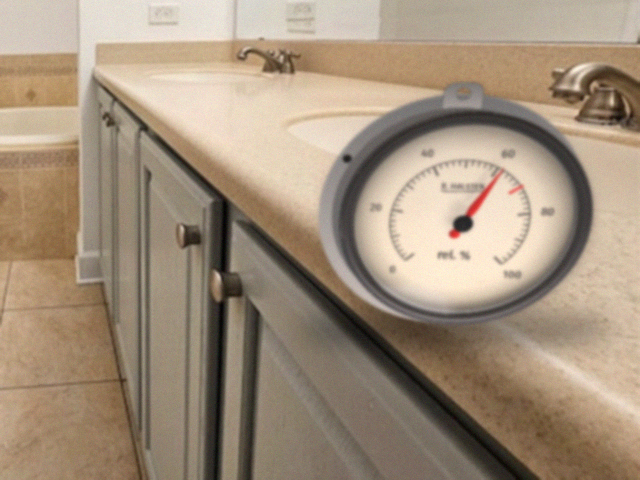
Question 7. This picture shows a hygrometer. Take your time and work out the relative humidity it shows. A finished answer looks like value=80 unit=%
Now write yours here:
value=60 unit=%
